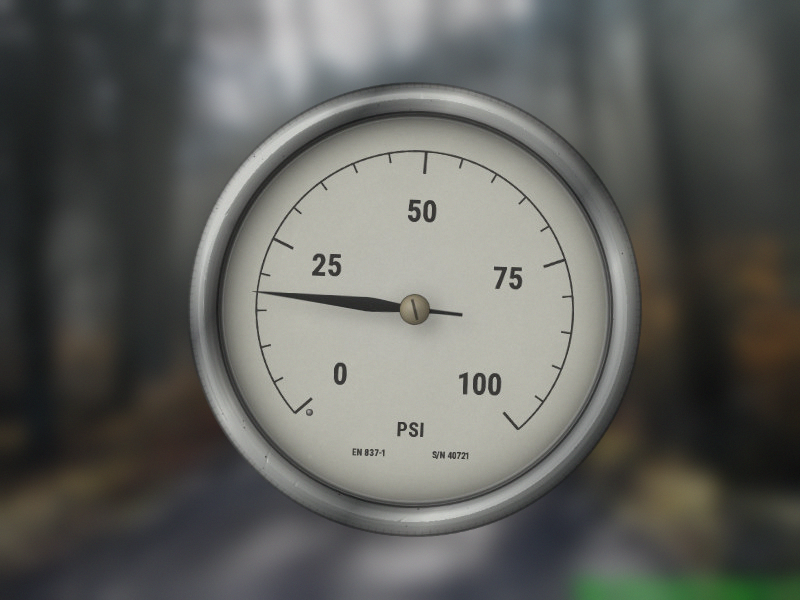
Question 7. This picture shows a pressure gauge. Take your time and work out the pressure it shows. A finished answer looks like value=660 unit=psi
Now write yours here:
value=17.5 unit=psi
